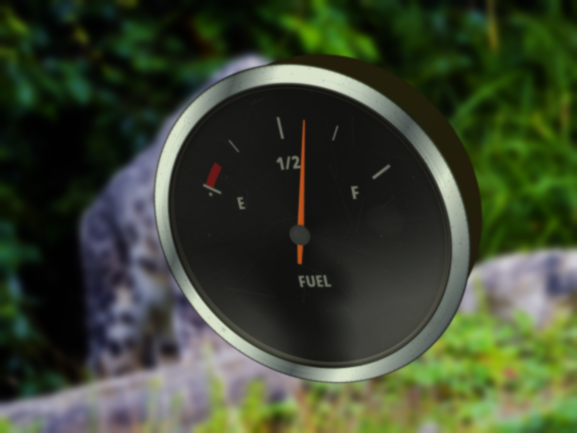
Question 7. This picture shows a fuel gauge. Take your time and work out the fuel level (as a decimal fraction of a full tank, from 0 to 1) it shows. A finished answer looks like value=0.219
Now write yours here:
value=0.625
